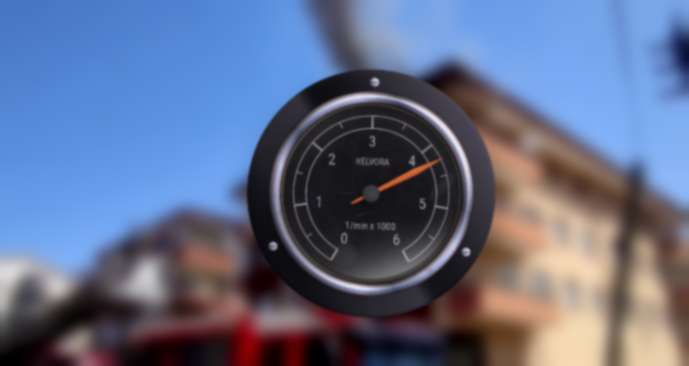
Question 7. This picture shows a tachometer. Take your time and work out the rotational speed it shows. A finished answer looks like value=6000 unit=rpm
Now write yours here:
value=4250 unit=rpm
